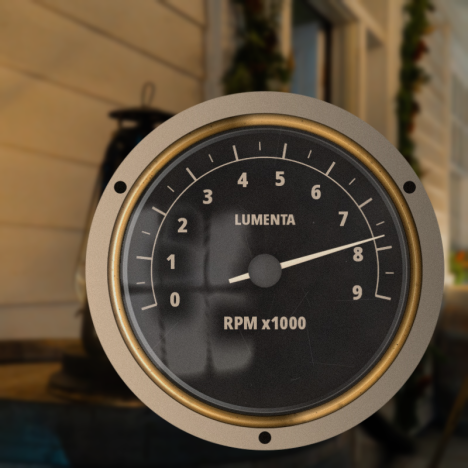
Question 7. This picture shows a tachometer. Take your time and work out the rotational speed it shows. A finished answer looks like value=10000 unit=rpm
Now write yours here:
value=7750 unit=rpm
